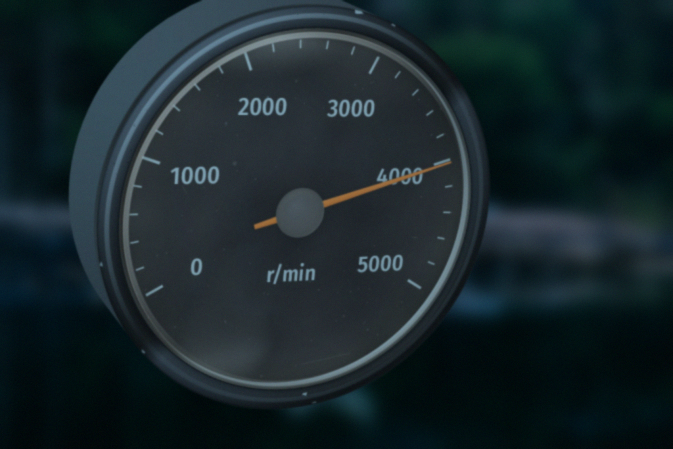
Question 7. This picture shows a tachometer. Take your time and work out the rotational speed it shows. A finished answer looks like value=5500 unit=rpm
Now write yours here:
value=4000 unit=rpm
